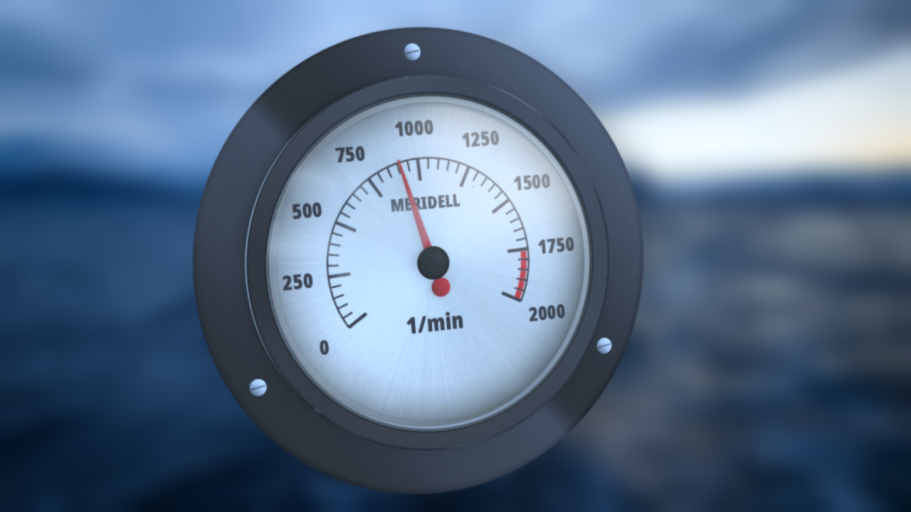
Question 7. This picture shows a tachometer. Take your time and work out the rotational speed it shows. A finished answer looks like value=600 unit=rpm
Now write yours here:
value=900 unit=rpm
